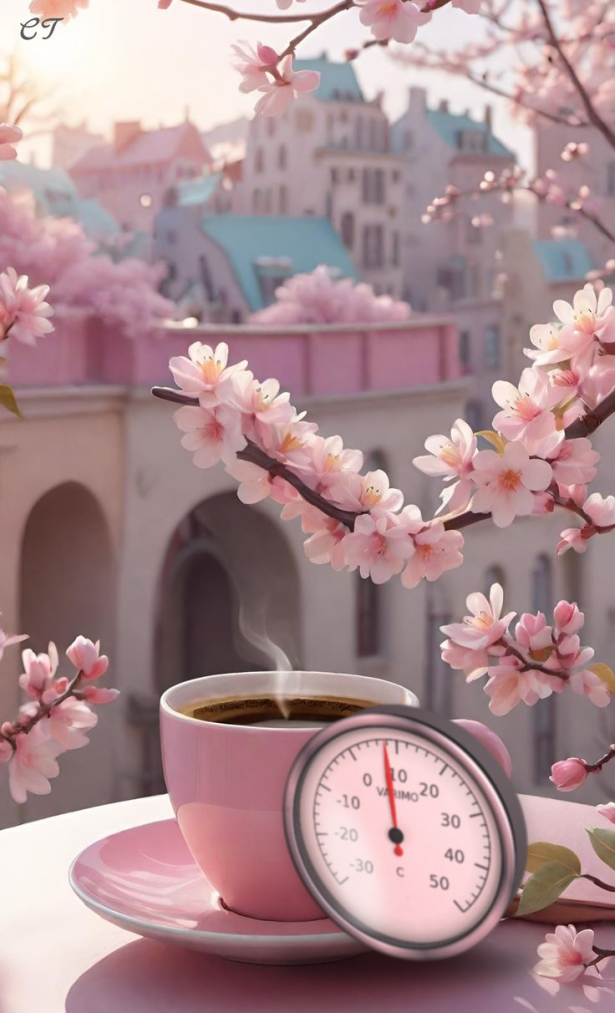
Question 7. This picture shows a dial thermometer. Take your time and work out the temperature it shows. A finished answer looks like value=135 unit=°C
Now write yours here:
value=8 unit=°C
